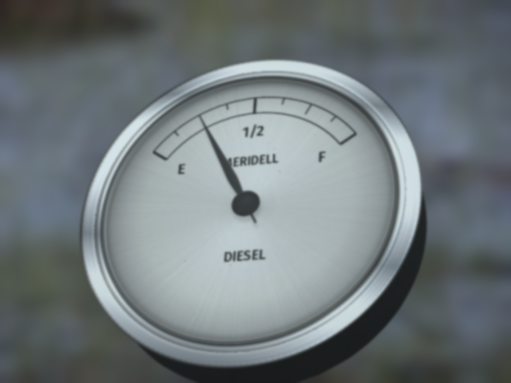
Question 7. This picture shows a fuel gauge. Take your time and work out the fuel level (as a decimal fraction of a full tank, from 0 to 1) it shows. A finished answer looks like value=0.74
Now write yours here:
value=0.25
